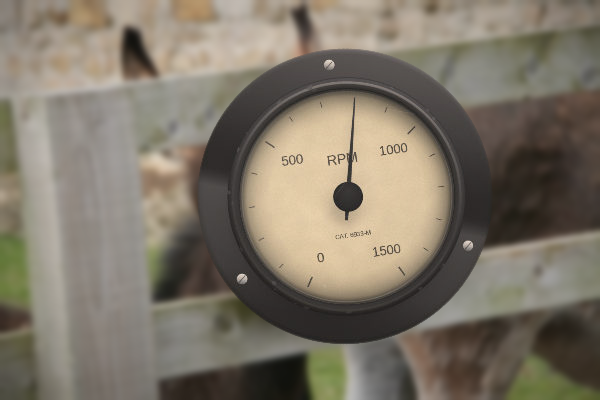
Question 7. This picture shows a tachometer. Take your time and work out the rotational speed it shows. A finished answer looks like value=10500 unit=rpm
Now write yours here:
value=800 unit=rpm
